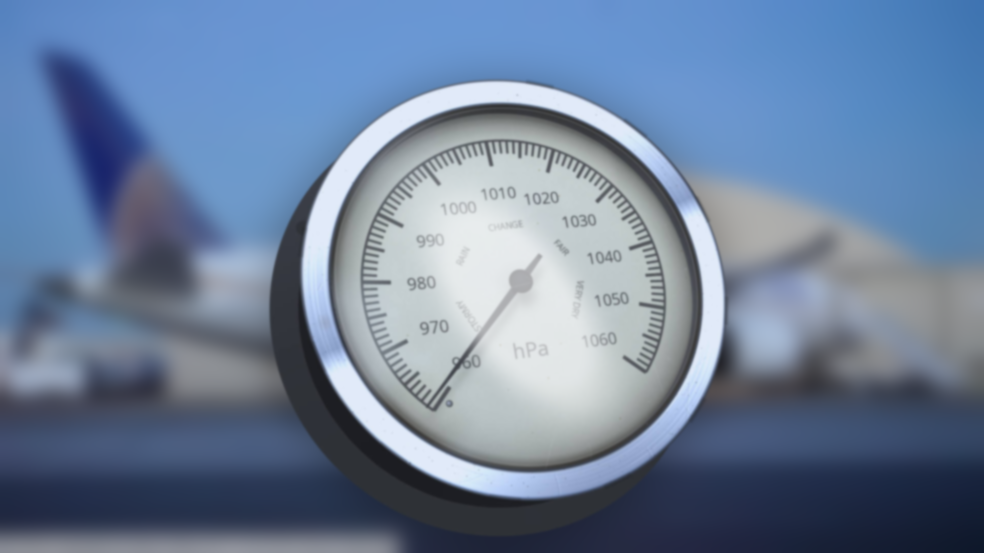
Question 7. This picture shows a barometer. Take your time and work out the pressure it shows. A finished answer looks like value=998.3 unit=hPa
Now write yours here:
value=961 unit=hPa
